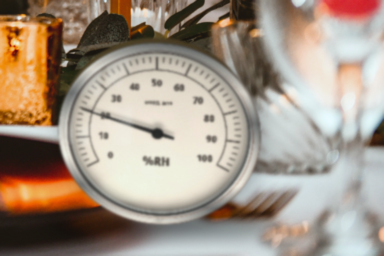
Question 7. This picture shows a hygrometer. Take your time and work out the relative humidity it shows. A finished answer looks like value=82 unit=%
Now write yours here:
value=20 unit=%
